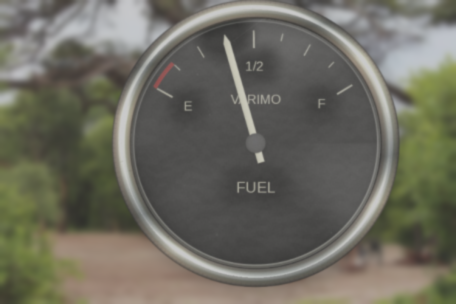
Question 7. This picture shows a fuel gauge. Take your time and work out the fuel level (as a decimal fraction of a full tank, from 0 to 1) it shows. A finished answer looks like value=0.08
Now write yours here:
value=0.375
